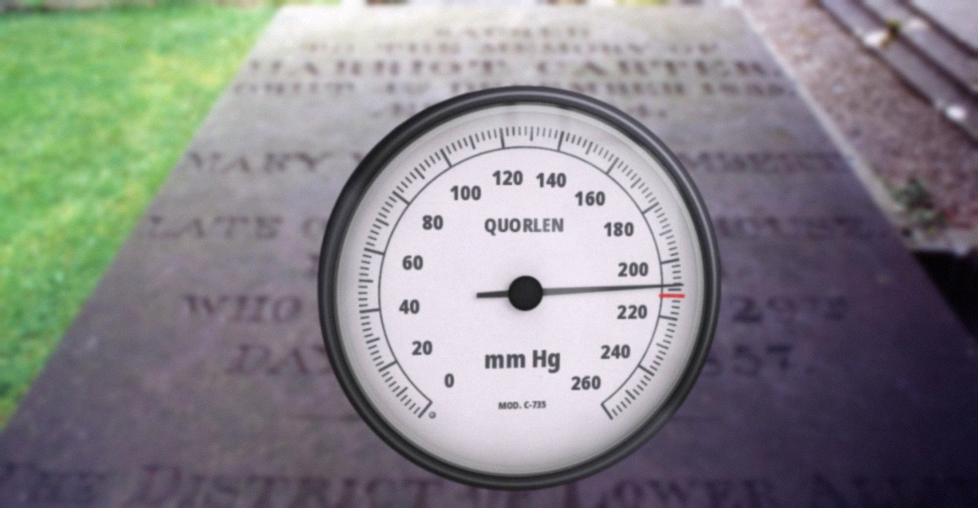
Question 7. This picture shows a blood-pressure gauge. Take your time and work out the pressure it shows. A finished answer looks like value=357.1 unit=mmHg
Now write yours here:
value=208 unit=mmHg
